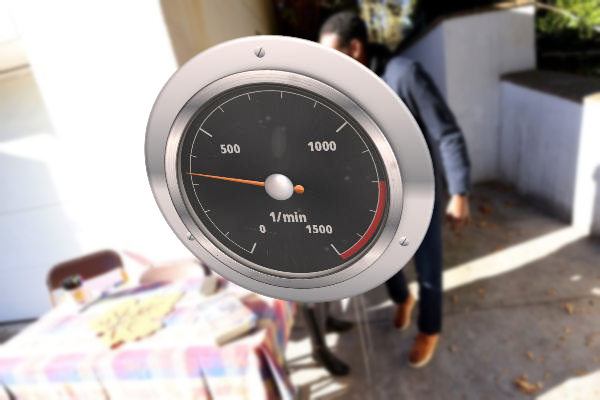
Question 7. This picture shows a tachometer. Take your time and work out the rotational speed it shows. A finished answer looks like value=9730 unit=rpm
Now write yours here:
value=350 unit=rpm
